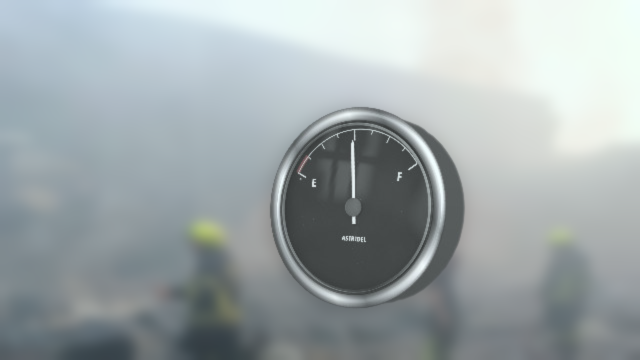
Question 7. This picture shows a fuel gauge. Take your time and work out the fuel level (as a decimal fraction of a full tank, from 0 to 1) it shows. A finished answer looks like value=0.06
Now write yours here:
value=0.5
